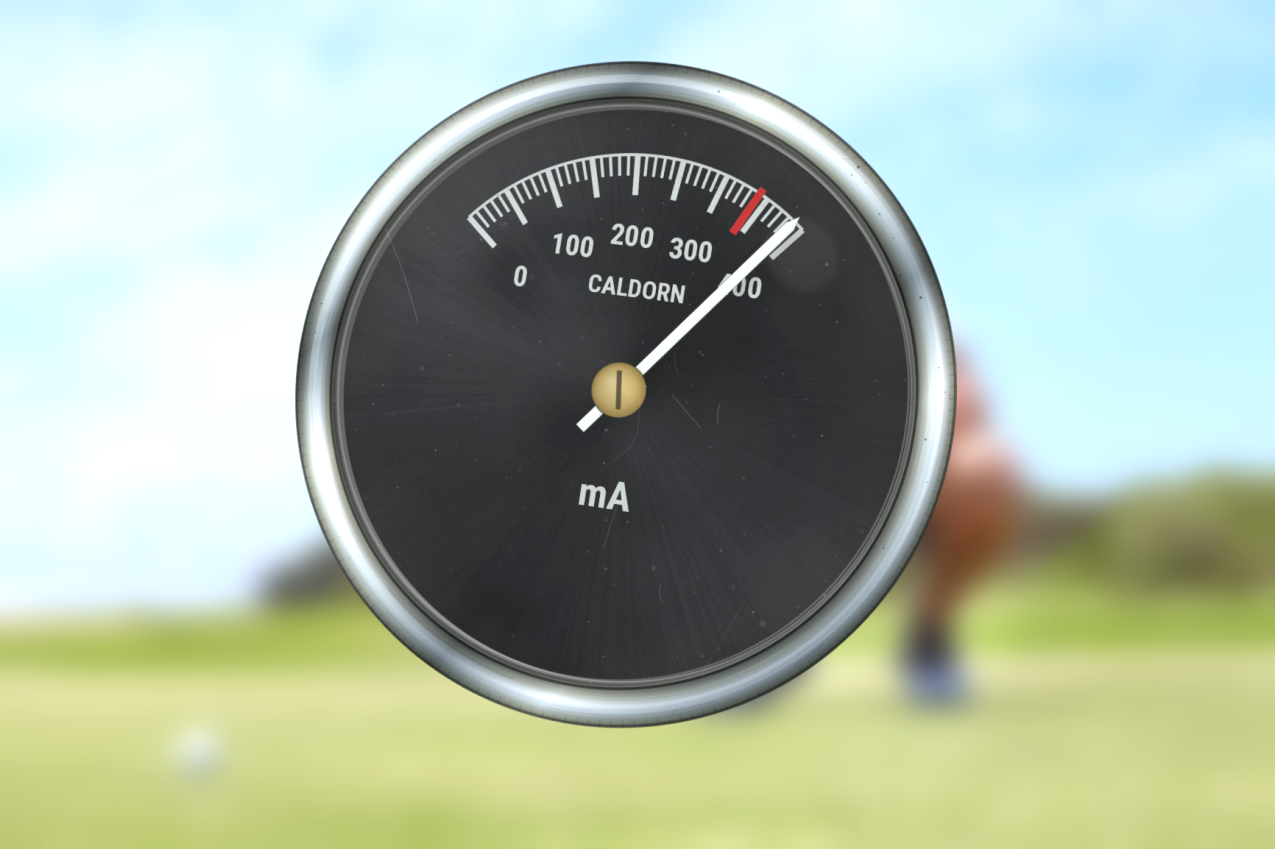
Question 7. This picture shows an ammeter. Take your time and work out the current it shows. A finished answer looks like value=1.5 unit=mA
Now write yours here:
value=390 unit=mA
